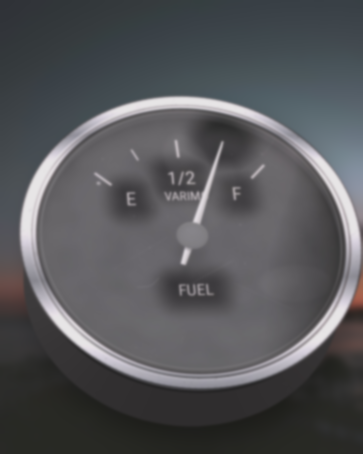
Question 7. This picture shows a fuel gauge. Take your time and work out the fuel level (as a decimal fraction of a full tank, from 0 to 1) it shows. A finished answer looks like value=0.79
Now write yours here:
value=0.75
